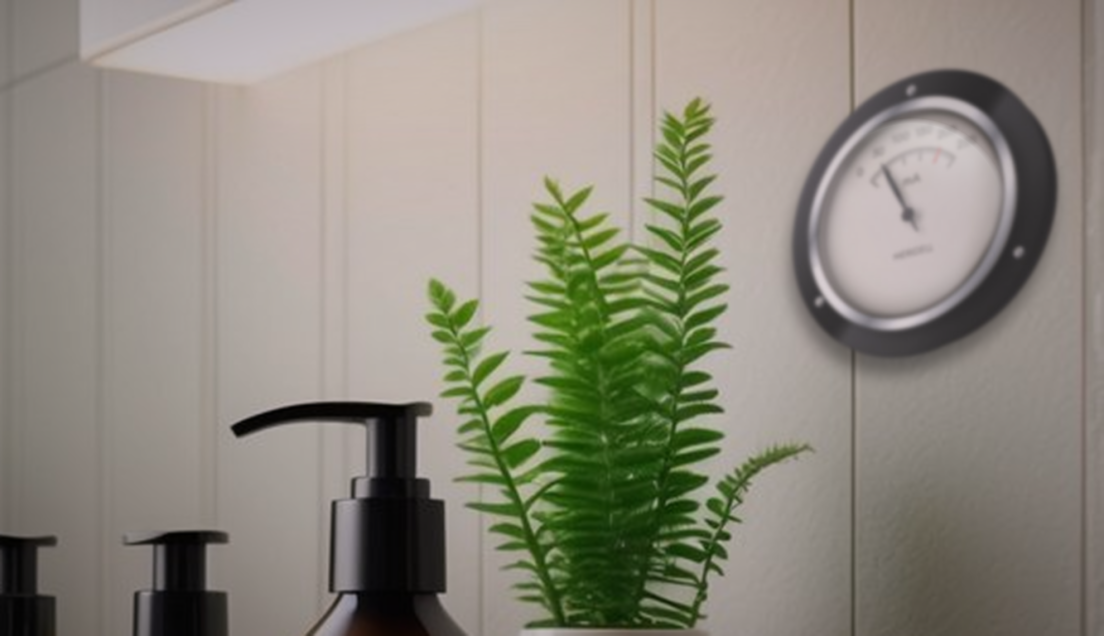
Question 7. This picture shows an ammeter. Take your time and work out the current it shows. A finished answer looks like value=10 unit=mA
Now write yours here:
value=50 unit=mA
